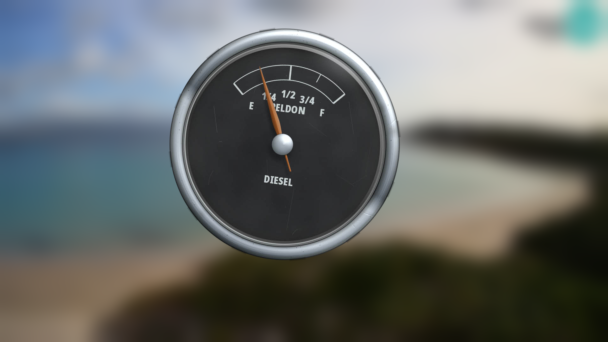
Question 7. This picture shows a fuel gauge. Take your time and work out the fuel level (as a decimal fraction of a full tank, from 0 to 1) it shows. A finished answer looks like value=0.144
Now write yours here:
value=0.25
